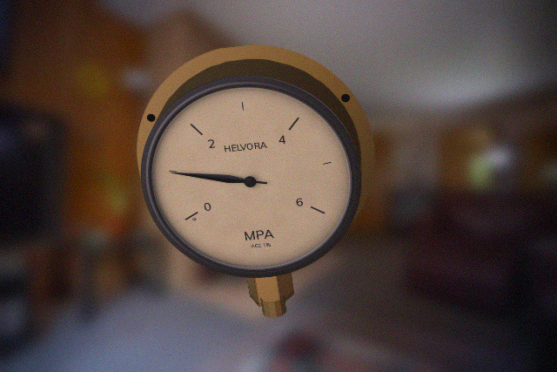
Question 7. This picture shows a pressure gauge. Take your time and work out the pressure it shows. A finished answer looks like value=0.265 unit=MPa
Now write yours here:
value=1 unit=MPa
